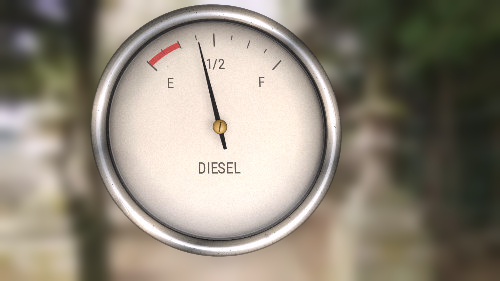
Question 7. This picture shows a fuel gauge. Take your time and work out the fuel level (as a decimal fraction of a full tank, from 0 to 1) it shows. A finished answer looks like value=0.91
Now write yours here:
value=0.375
